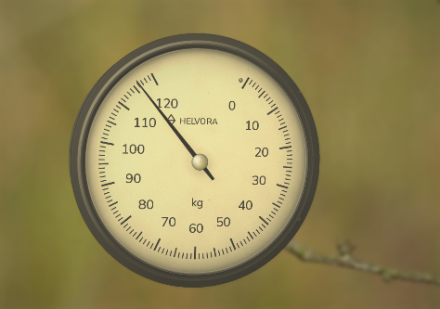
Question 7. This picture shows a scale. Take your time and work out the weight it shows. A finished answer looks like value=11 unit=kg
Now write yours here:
value=116 unit=kg
